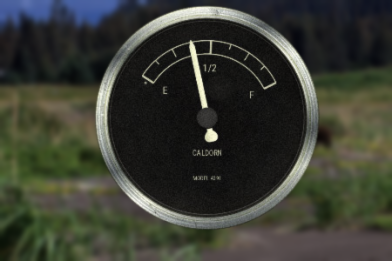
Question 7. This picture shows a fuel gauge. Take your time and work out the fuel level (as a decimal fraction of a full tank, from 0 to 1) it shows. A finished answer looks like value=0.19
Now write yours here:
value=0.375
